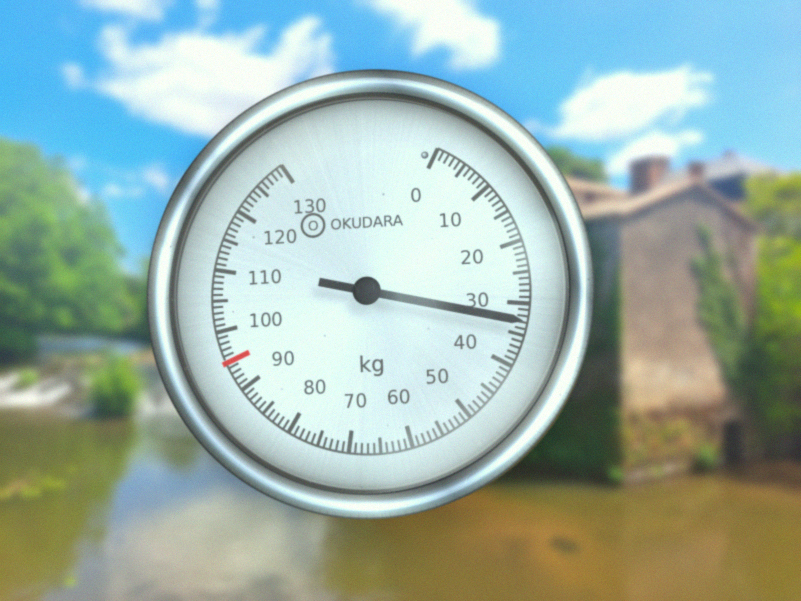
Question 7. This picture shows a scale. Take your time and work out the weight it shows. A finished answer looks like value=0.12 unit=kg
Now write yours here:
value=33 unit=kg
